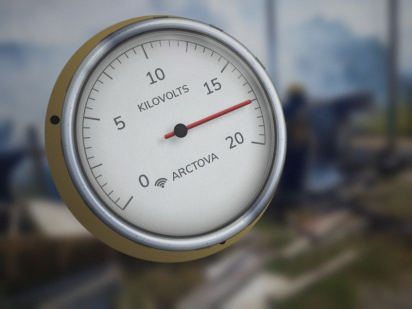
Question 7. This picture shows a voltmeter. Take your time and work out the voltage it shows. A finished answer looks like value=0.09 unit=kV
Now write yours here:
value=17.5 unit=kV
